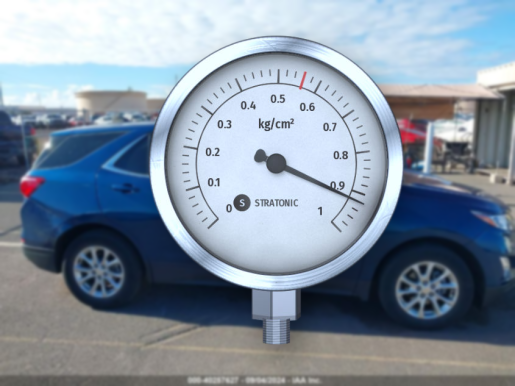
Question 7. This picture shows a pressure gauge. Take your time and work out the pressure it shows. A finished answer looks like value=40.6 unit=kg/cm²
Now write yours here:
value=0.92 unit=kg/cm²
